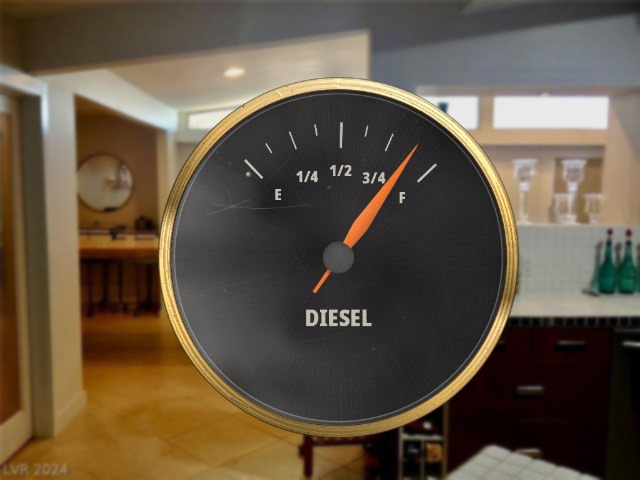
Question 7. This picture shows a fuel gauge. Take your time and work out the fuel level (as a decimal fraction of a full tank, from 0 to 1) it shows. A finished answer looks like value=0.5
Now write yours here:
value=0.875
